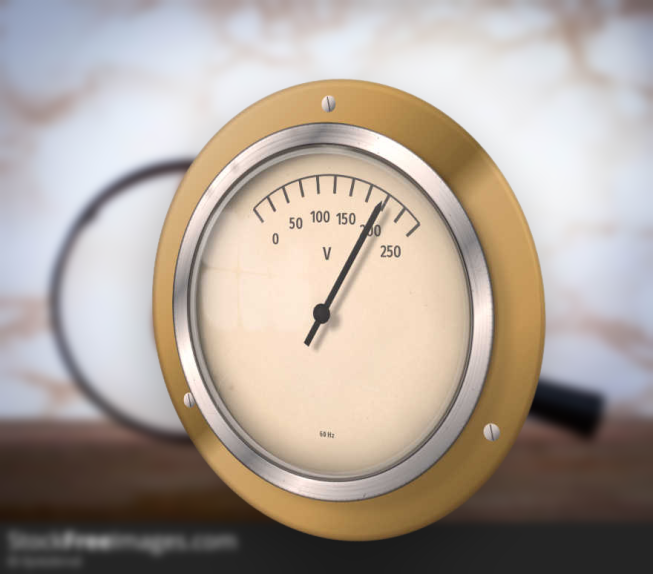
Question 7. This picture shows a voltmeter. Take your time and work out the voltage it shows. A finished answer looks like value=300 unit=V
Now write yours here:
value=200 unit=V
